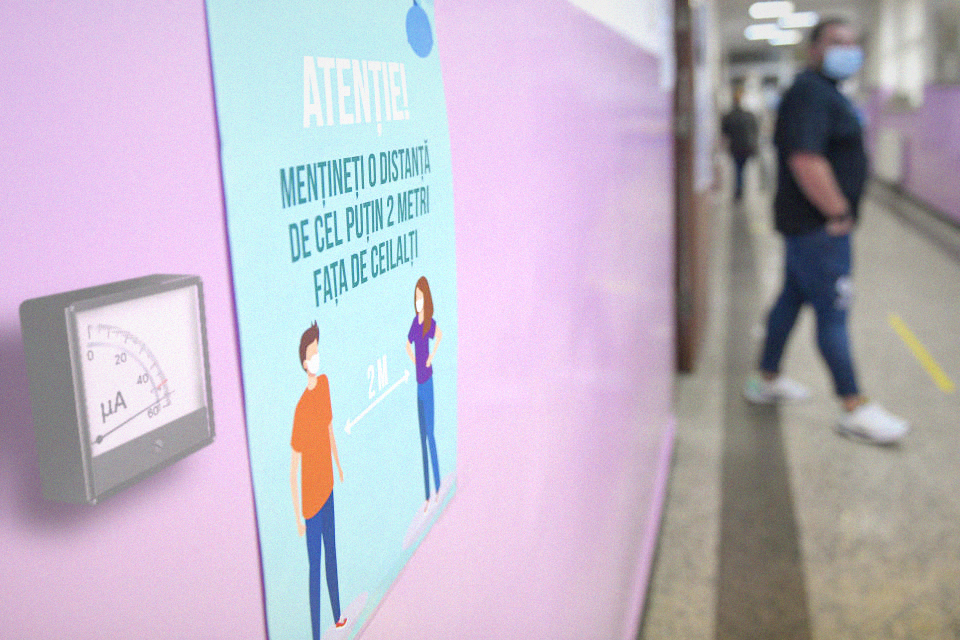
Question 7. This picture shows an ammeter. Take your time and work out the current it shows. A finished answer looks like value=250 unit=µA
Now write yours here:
value=55 unit=µA
